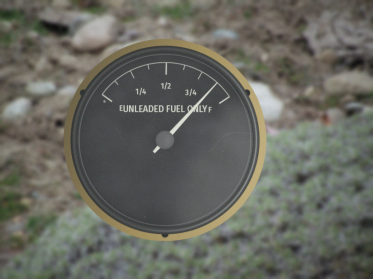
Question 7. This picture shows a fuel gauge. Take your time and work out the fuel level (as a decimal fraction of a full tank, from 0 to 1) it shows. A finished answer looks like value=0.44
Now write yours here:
value=0.875
